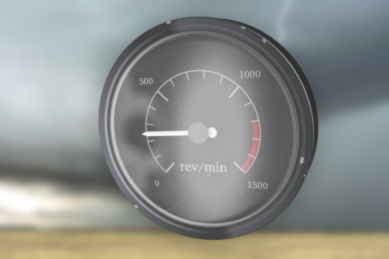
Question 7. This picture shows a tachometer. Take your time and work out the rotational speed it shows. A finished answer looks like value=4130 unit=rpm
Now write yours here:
value=250 unit=rpm
